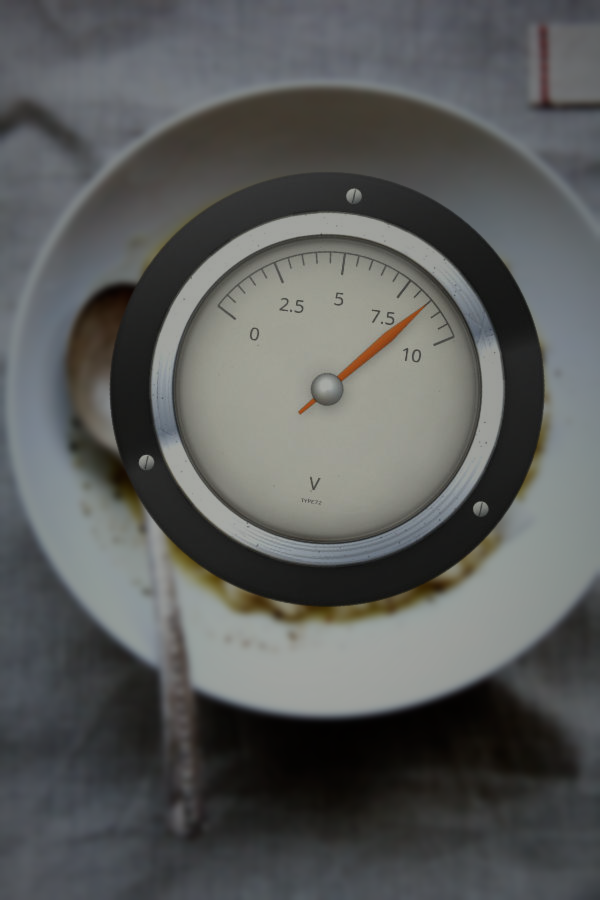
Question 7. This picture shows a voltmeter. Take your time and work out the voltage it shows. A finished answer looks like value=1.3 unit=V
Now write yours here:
value=8.5 unit=V
